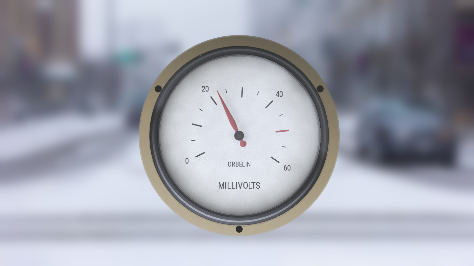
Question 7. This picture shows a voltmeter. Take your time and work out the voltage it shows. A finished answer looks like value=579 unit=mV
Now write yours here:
value=22.5 unit=mV
